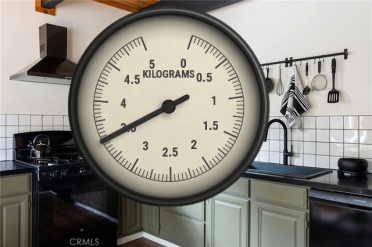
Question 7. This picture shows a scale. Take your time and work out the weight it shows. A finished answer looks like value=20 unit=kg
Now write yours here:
value=3.5 unit=kg
